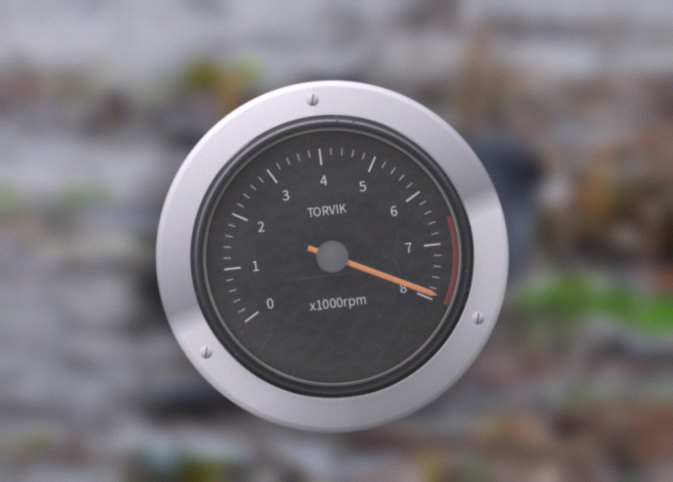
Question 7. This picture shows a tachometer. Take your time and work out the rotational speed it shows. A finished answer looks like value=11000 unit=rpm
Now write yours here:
value=7900 unit=rpm
